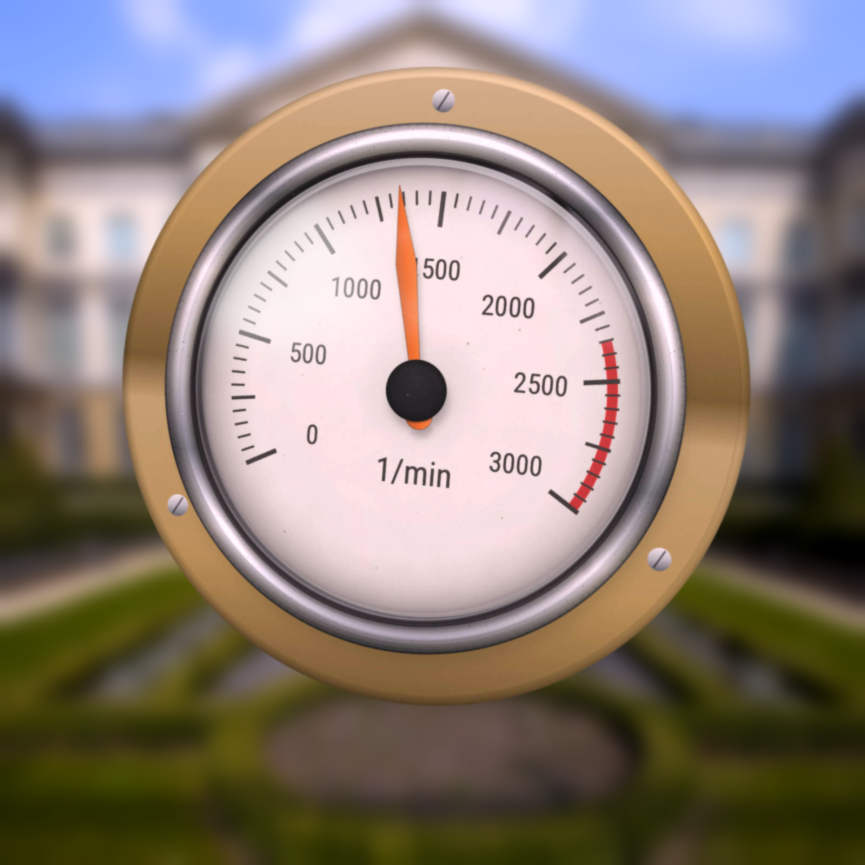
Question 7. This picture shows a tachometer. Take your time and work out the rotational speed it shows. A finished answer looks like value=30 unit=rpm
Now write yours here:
value=1350 unit=rpm
